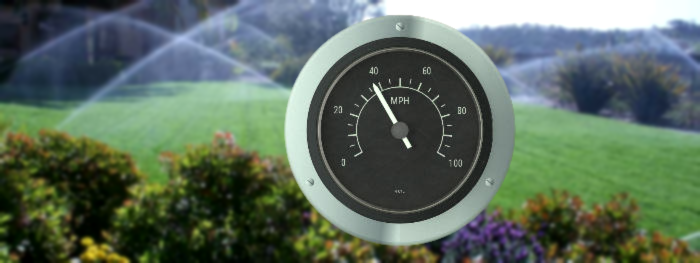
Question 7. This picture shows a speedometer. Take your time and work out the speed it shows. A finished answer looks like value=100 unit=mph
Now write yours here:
value=37.5 unit=mph
